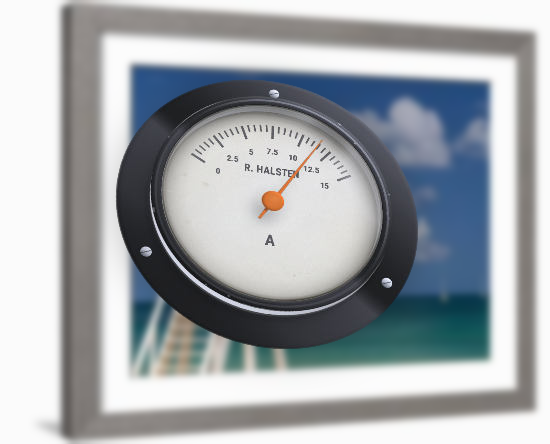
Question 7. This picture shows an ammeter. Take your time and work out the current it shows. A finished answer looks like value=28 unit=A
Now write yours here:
value=11.5 unit=A
